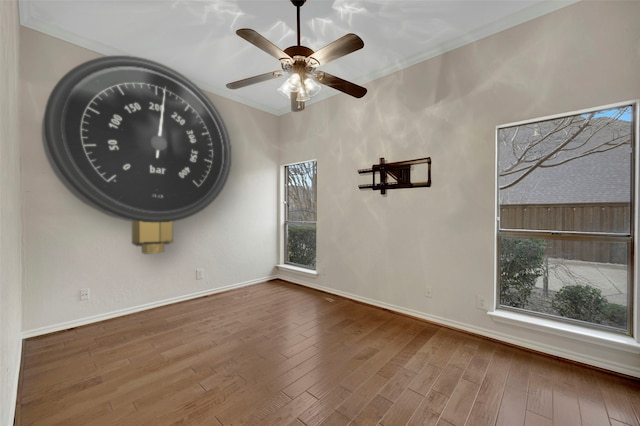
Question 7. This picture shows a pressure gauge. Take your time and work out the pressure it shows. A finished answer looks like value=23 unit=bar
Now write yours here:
value=210 unit=bar
